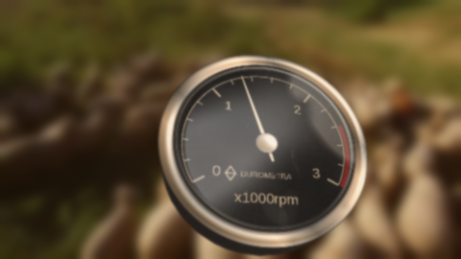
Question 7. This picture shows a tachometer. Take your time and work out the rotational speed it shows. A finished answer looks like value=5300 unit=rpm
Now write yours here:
value=1300 unit=rpm
